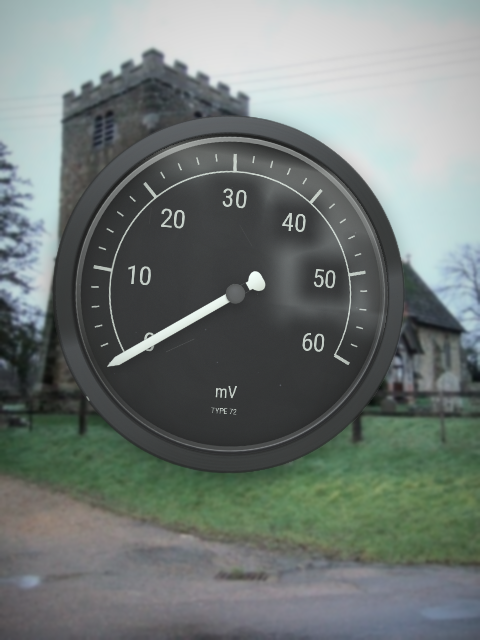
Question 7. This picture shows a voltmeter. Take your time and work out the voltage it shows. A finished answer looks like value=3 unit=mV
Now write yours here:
value=0 unit=mV
